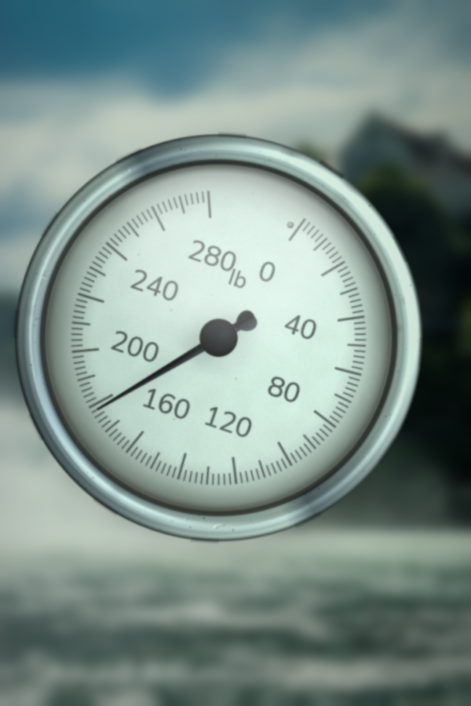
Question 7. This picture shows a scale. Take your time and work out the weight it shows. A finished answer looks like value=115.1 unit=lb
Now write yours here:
value=178 unit=lb
